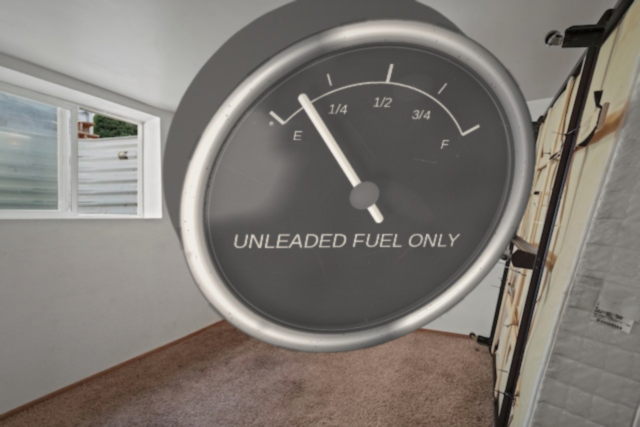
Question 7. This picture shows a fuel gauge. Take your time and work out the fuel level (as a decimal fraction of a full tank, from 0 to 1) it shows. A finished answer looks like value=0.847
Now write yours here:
value=0.125
